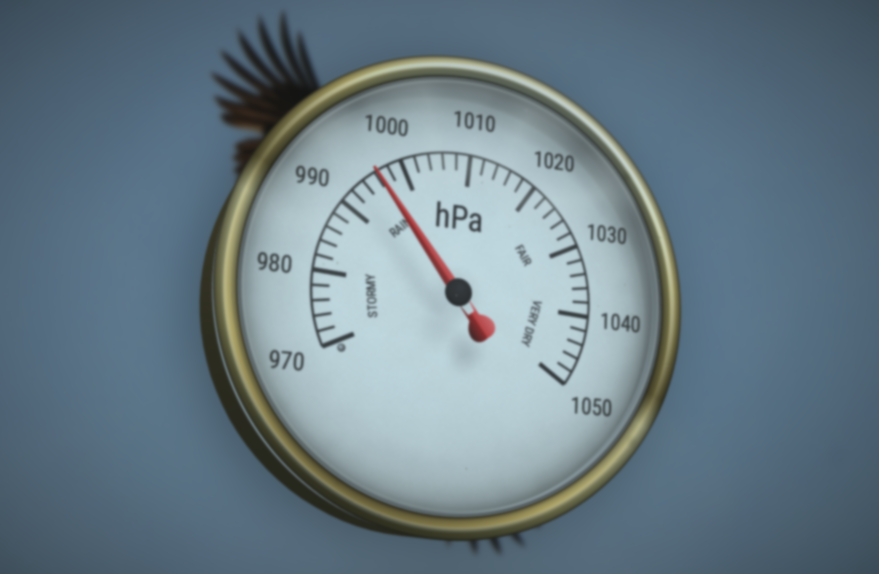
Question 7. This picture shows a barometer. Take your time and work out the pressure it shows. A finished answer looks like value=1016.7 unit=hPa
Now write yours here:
value=996 unit=hPa
